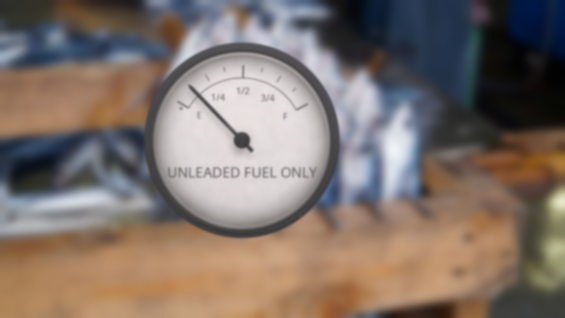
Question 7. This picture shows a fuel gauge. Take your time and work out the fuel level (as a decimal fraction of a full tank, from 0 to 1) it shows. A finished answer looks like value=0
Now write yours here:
value=0.125
